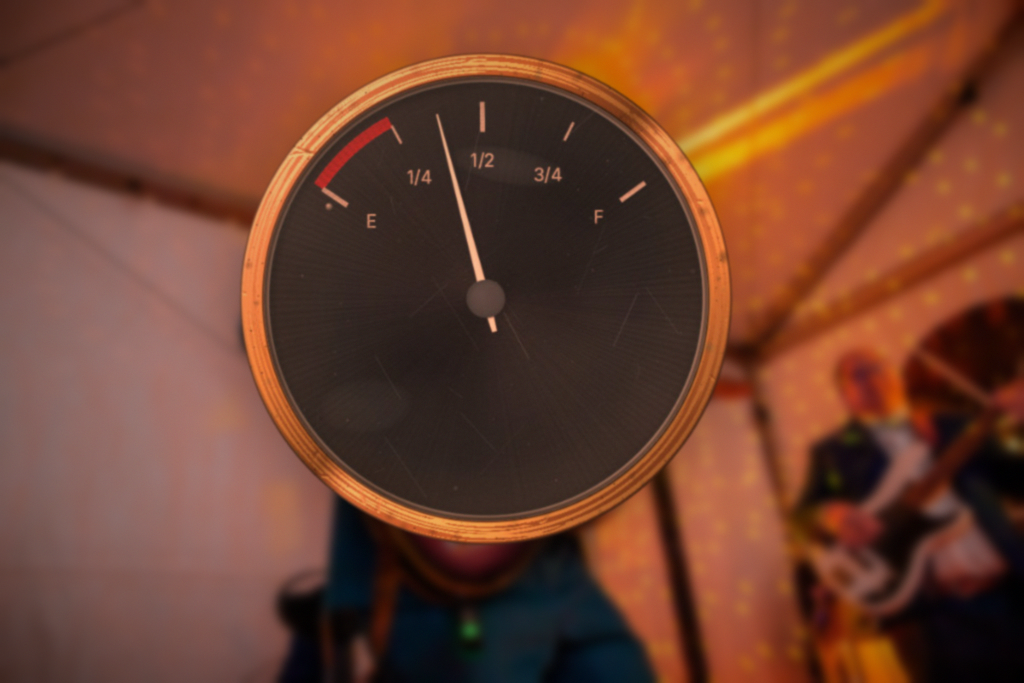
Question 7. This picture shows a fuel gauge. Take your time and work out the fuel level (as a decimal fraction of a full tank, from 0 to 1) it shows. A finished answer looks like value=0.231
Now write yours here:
value=0.375
